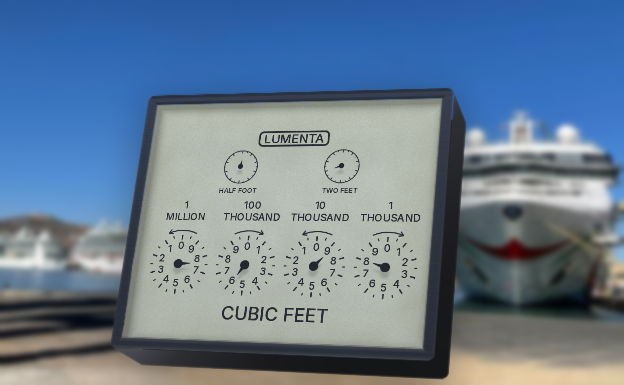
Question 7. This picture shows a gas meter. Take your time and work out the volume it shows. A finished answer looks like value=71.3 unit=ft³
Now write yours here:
value=758800 unit=ft³
